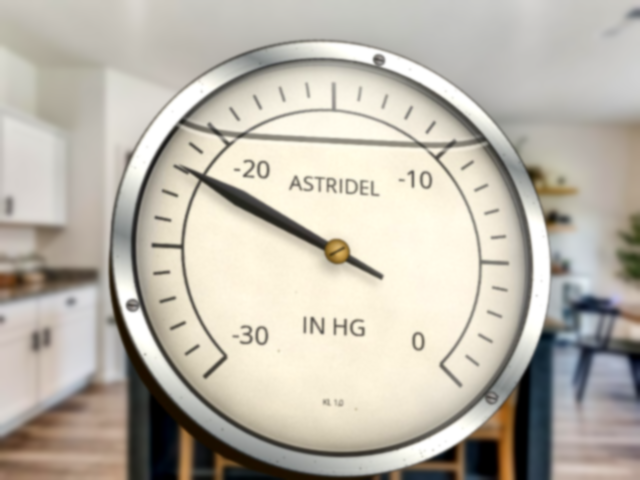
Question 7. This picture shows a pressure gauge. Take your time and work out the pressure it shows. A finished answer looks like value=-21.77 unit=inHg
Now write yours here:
value=-22 unit=inHg
